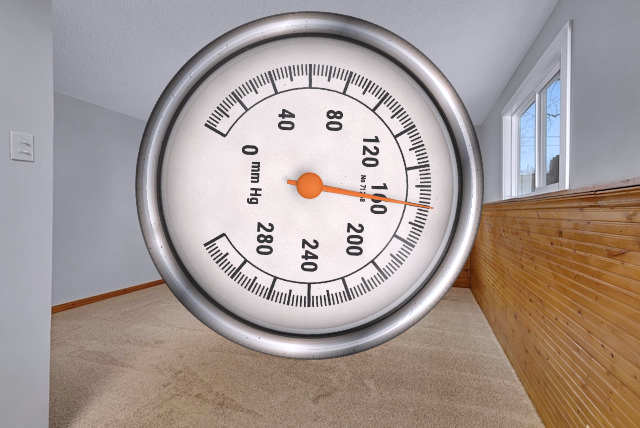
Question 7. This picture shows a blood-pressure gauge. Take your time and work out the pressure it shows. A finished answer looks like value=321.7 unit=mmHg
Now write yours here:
value=160 unit=mmHg
